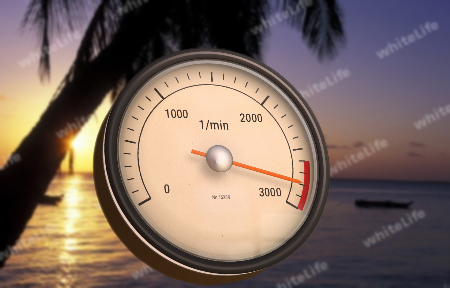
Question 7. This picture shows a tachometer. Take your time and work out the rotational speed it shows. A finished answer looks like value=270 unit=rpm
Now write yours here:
value=2800 unit=rpm
